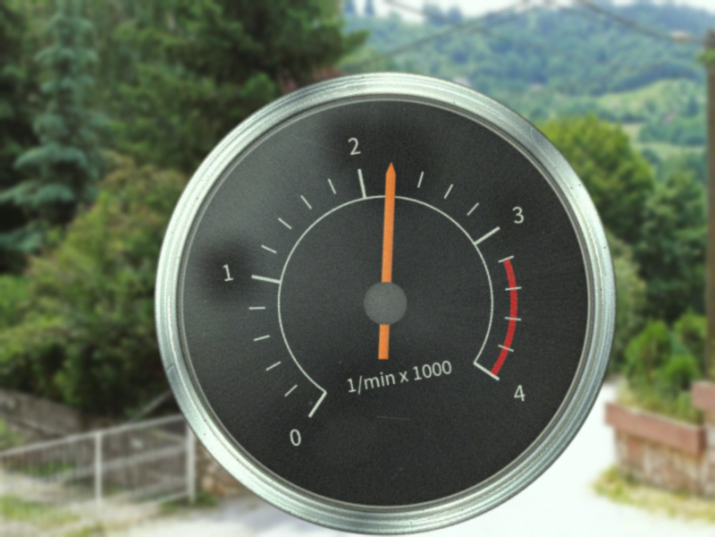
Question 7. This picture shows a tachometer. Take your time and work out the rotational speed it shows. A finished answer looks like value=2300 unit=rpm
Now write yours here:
value=2200 unit=rpm
